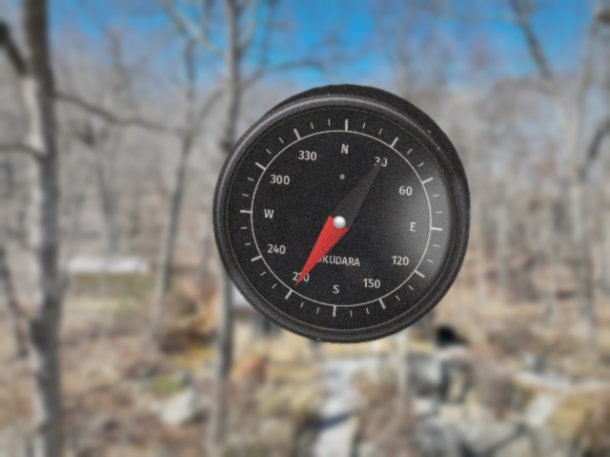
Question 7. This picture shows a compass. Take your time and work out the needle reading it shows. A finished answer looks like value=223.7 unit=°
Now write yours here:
value=210 unit=°
